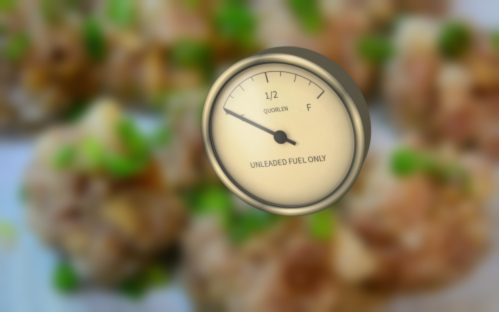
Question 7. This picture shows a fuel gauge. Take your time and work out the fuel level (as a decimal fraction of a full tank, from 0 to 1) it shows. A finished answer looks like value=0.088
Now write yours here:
value=0
